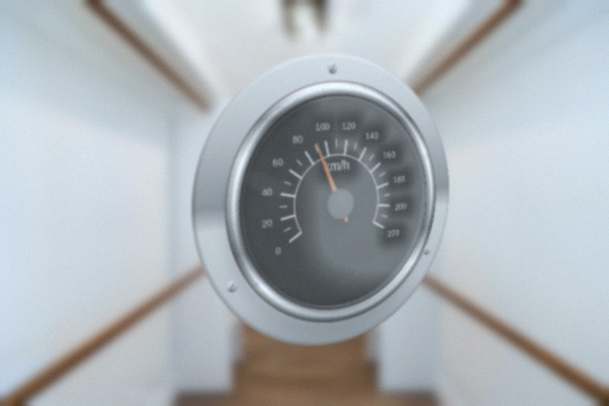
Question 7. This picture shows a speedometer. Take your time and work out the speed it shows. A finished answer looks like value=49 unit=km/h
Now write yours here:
value=90 unit=km/h
